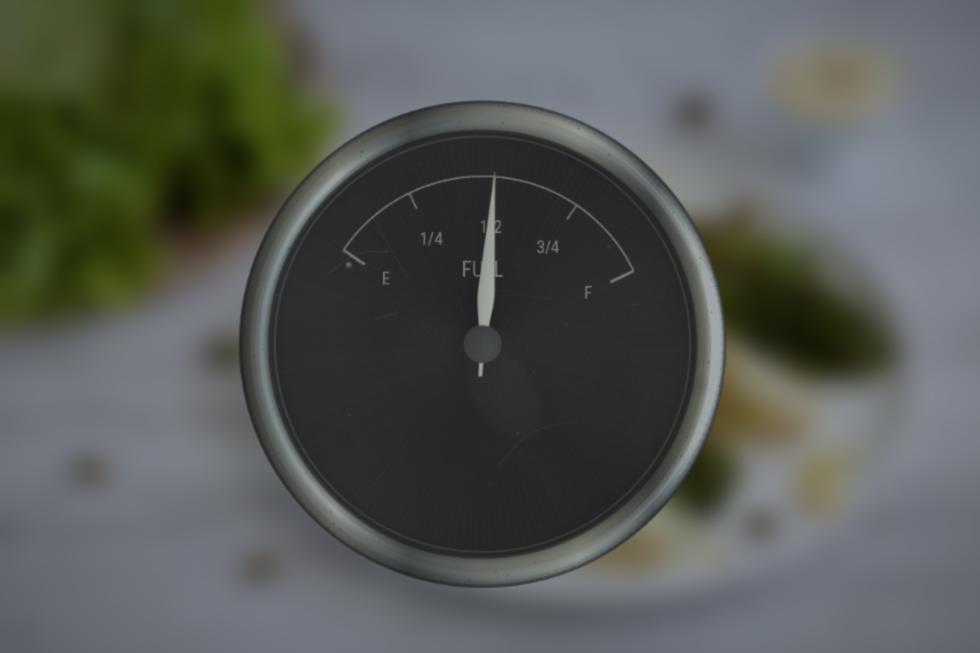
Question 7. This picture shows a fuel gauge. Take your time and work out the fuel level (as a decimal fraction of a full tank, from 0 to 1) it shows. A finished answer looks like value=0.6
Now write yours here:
value=0.5
